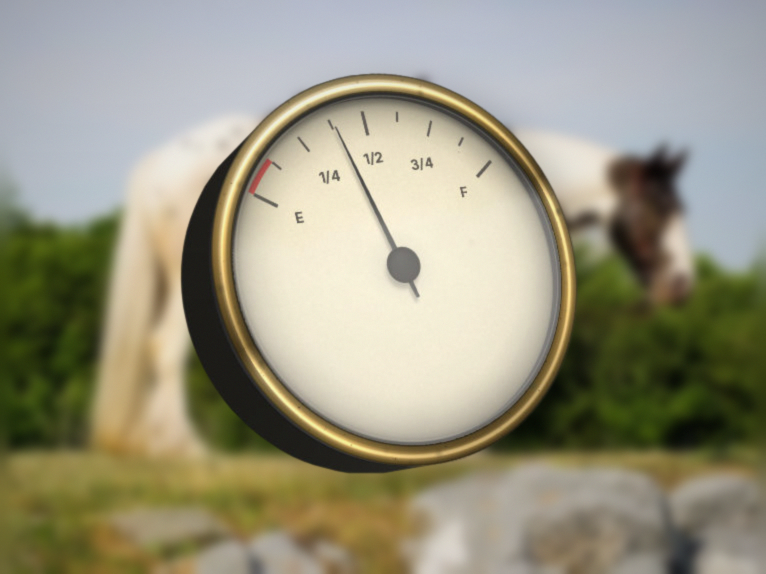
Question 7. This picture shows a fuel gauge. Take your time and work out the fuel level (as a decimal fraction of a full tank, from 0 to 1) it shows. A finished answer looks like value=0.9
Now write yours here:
value=0.375
